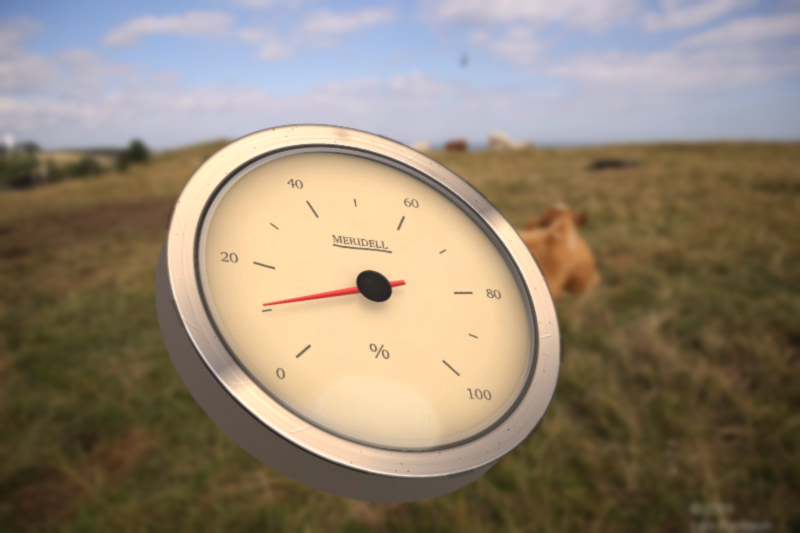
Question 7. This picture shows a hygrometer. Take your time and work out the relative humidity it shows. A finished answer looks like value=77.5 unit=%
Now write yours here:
value=10 unit=%
